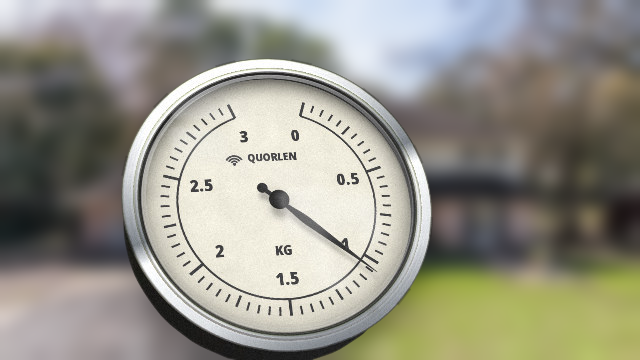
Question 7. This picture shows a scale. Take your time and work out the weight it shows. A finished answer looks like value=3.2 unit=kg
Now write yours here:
value=1.05 unit=kg
